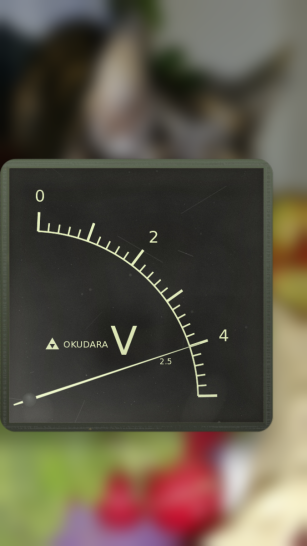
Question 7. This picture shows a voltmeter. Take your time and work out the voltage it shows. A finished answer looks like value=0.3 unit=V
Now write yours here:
value=4 unit=V
